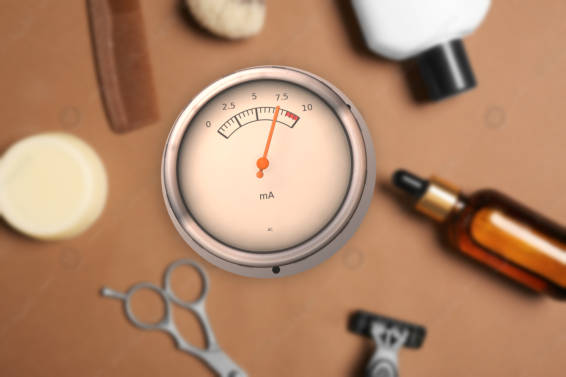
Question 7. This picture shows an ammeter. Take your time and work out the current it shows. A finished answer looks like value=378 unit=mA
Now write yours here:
value=7.5 unit=mA
